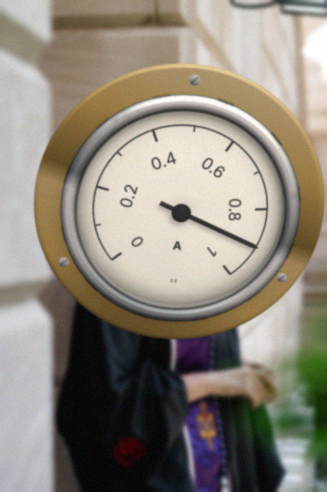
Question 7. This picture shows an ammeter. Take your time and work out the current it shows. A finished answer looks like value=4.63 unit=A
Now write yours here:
value=0.9 unit=A
